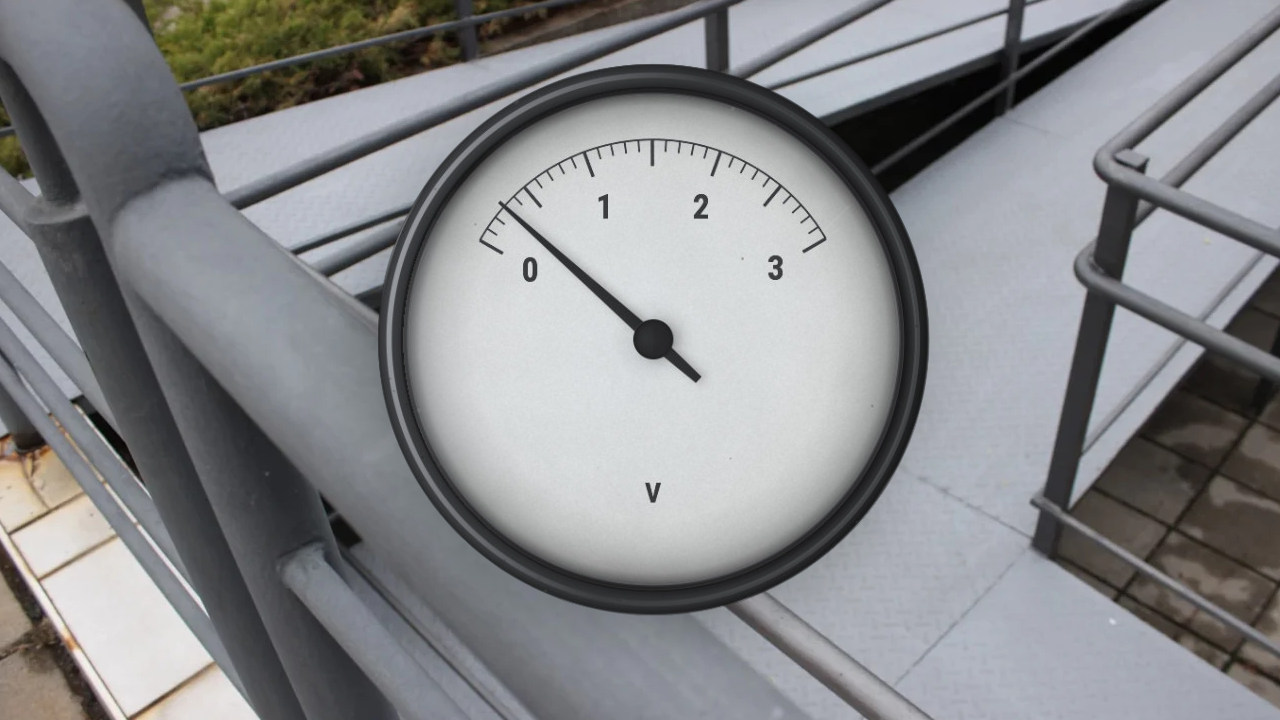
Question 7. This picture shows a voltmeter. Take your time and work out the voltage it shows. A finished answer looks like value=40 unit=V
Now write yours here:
value=0.3 unit=V
